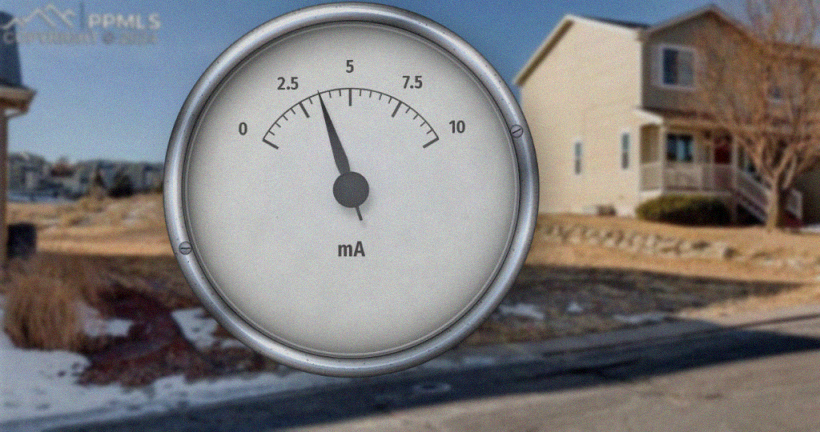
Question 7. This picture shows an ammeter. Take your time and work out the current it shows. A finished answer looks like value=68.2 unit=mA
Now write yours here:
value=3.5 unit=mA
